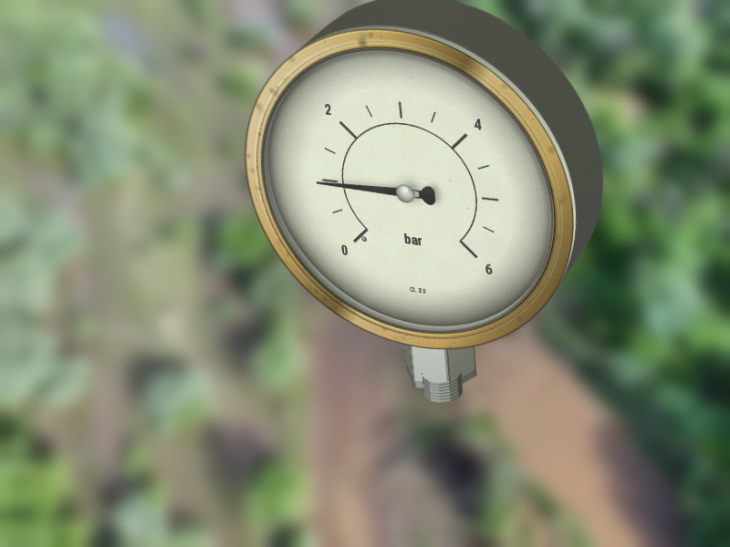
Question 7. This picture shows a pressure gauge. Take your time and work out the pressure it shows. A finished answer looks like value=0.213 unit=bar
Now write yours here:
value=1 unit=bar
